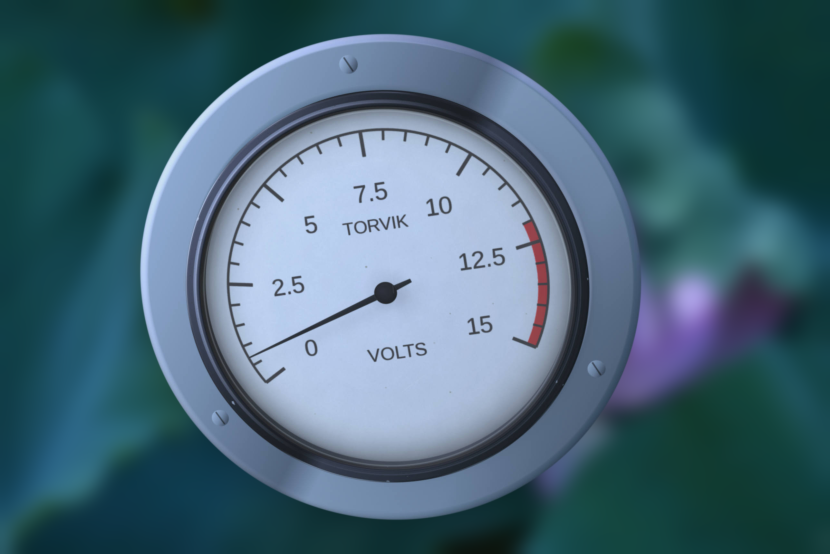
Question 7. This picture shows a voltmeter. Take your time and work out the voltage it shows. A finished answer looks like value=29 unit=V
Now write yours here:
value=0.75 unit=V
